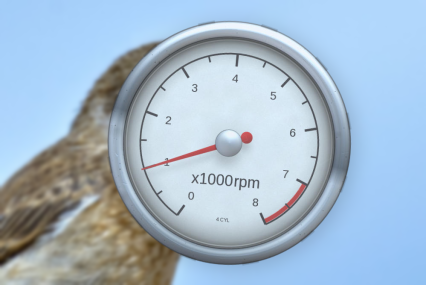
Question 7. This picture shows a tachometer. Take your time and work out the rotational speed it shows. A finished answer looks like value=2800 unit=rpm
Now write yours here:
value=1000 unit=rpm
